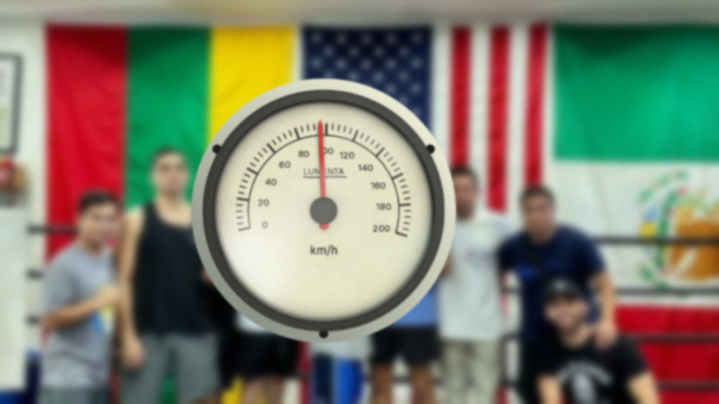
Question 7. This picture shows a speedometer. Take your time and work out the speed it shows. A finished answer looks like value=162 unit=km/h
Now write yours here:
value=96 unit=km/h
